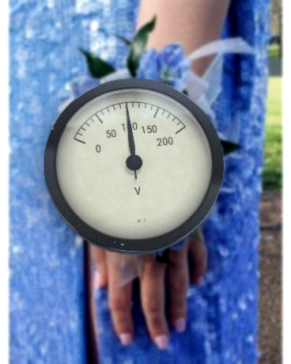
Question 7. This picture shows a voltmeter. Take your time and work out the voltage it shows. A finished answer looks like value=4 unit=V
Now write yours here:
value=100 unit=V
